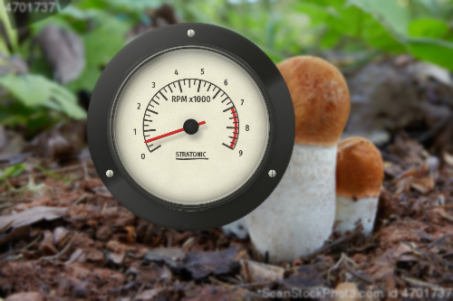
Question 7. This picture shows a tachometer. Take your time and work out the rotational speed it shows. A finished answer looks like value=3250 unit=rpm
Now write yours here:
value=500 unit=rpm
